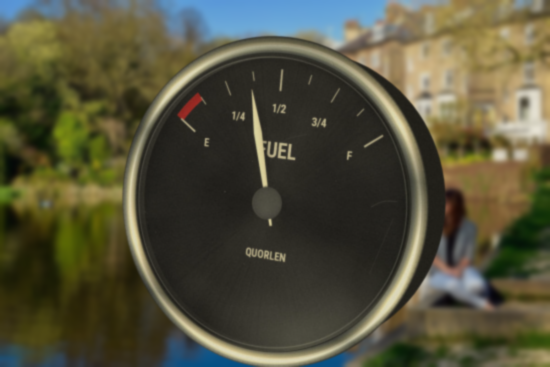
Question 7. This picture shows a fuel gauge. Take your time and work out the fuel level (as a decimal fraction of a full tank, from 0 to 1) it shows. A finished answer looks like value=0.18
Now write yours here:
value=0.375
